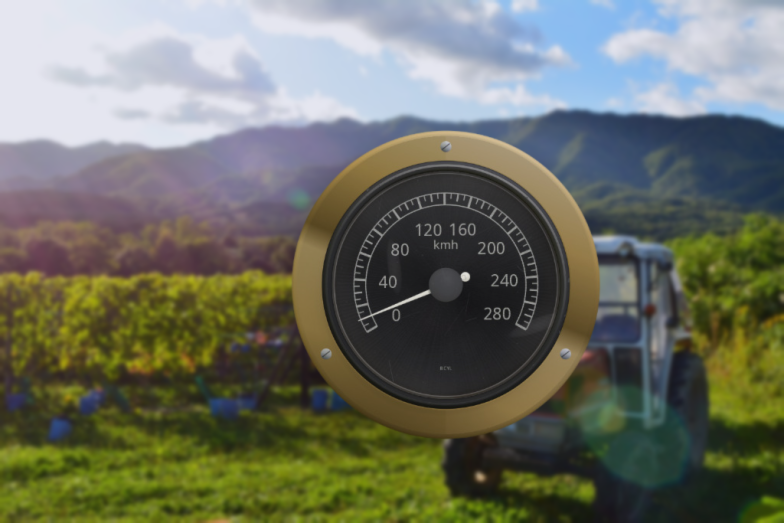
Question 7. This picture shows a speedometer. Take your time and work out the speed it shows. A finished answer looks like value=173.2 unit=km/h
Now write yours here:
value=10 unit=km/h
